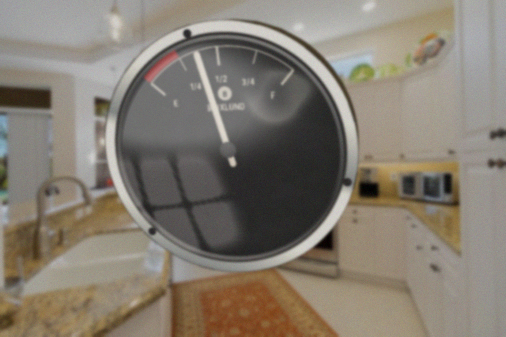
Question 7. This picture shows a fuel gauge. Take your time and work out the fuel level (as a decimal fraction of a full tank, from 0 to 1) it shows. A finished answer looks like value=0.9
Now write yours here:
value=0.375
